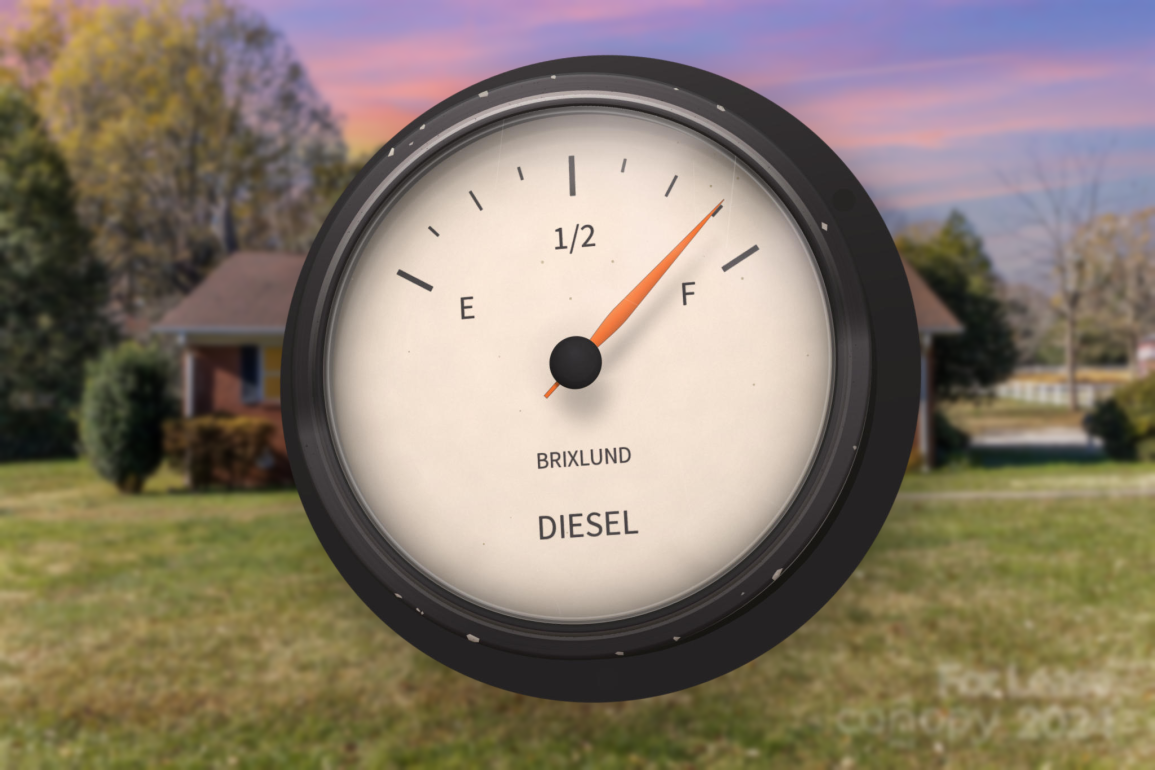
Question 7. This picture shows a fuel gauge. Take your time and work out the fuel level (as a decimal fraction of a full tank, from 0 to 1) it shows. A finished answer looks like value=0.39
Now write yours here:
value=0.875
